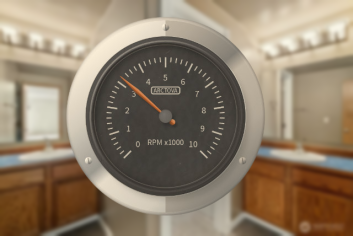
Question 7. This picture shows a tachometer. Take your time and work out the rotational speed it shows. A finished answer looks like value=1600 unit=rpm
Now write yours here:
value=3200 unit=rpm
